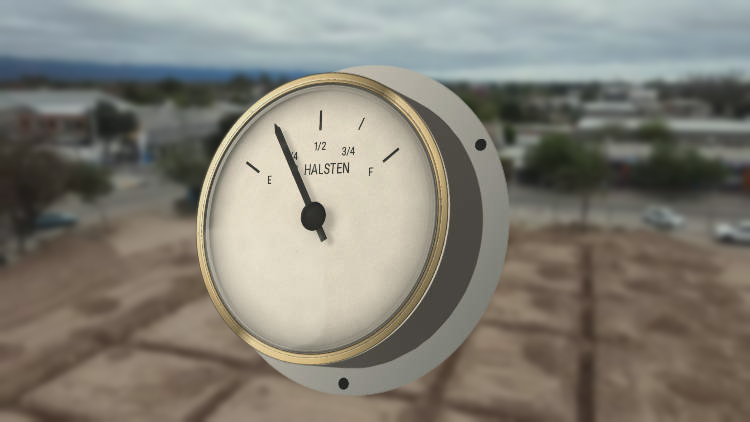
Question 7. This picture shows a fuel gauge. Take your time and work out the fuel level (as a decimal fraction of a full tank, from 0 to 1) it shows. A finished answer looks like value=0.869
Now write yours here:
value=0.25
